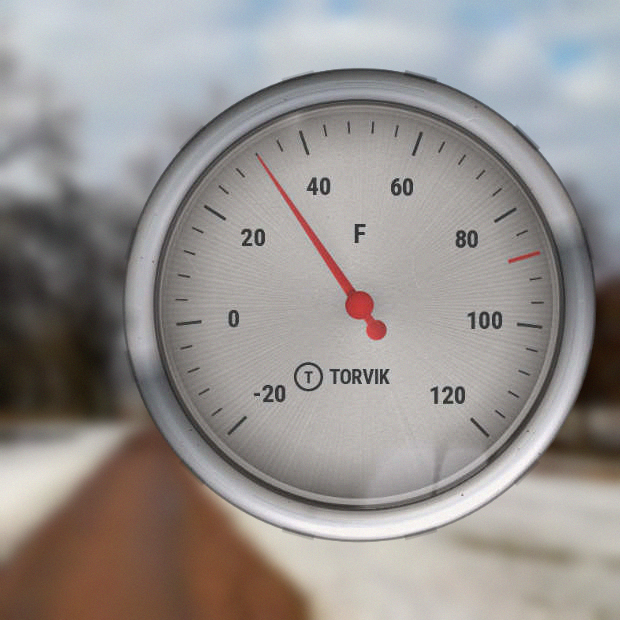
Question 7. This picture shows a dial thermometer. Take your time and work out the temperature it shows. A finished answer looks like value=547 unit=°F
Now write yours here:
value=32 unit=°F
